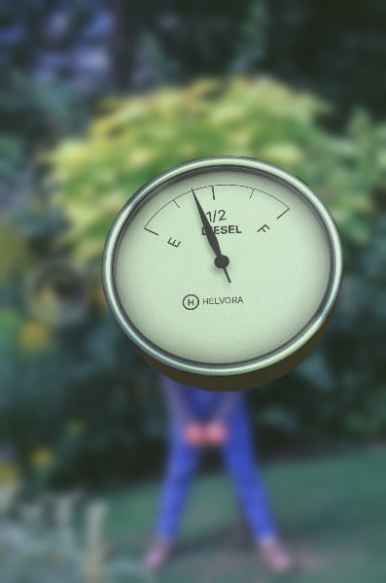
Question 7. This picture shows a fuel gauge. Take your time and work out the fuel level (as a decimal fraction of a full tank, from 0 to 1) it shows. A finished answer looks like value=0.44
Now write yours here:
value=0.375
